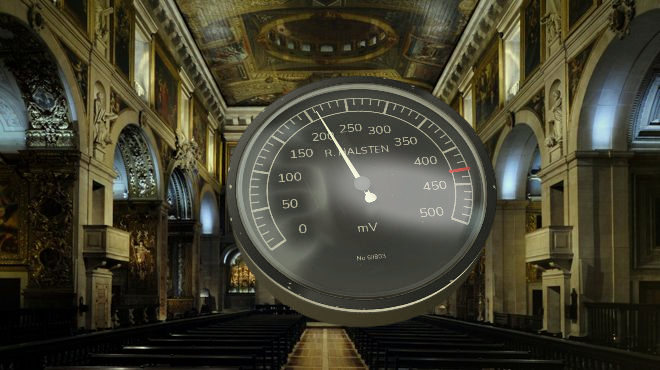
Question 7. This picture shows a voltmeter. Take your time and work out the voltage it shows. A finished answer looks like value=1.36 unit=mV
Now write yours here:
value=210 unit=mV
